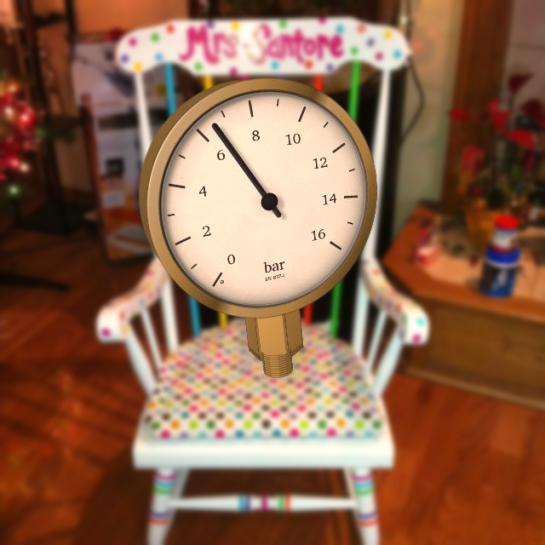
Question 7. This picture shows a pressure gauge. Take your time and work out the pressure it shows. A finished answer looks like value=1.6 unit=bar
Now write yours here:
value=6.5 unit=bar
